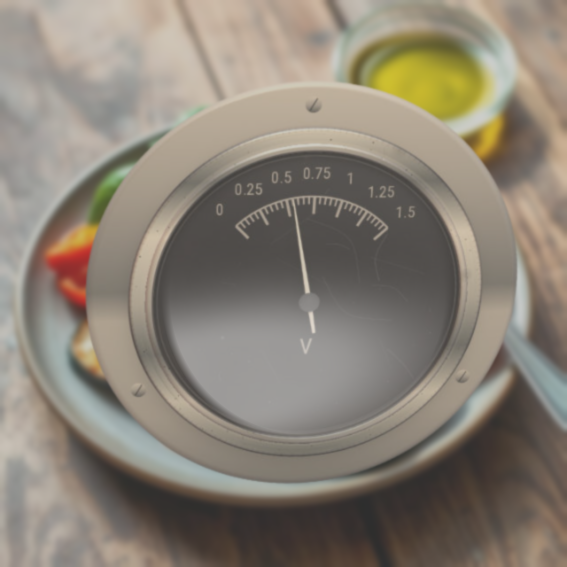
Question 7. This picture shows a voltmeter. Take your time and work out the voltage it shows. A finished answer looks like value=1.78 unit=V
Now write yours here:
value=0.55 unit=V
